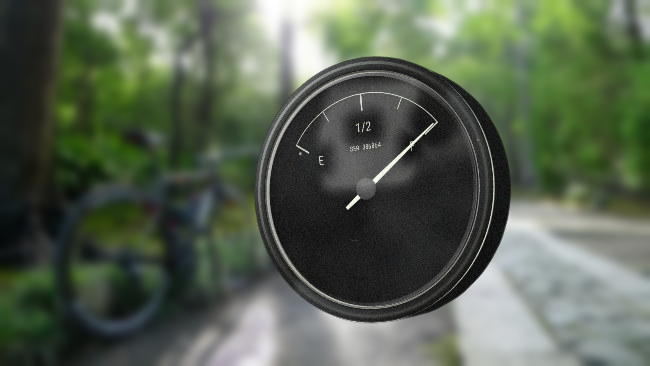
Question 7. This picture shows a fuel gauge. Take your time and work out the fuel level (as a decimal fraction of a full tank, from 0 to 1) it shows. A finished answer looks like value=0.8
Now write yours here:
value=1
